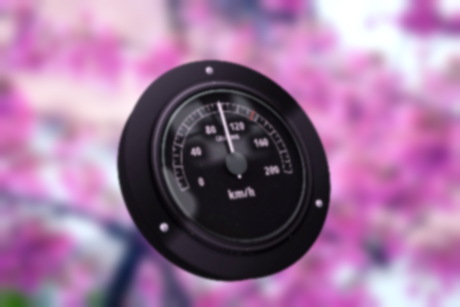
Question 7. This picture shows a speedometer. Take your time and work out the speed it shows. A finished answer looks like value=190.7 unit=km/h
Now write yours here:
value=100 unit=km/h
